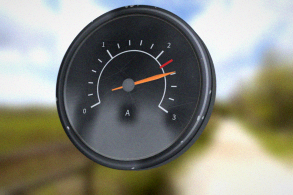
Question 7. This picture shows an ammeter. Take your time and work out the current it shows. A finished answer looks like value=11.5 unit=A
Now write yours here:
value=2.4 unit=A
